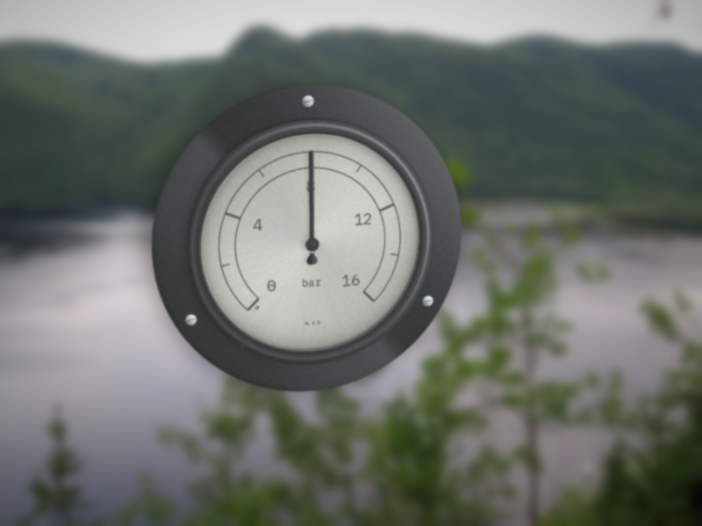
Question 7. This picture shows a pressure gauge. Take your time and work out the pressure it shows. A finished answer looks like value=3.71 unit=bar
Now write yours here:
value=8 unit=bar
